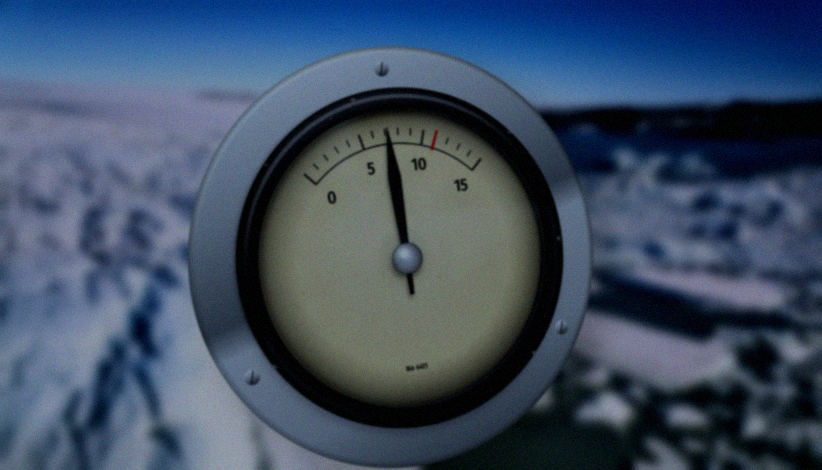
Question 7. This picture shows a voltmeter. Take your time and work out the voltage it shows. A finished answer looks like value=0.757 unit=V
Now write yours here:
value=7 unit=V
